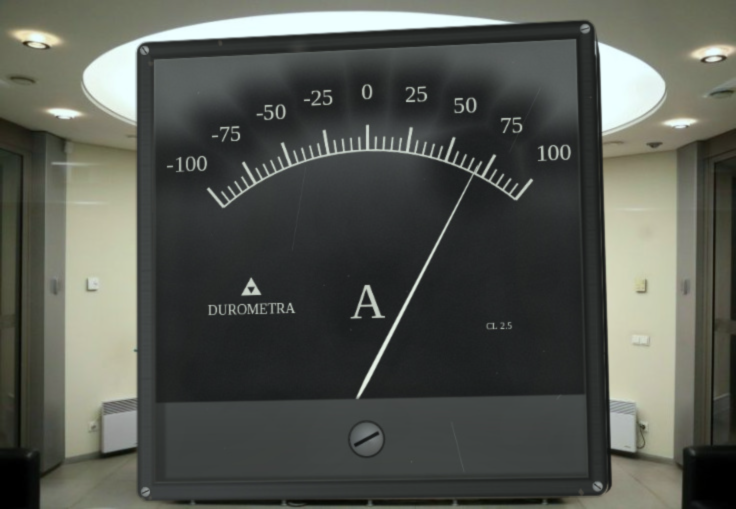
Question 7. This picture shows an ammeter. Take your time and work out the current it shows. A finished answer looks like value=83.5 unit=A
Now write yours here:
value=70 unit=A
